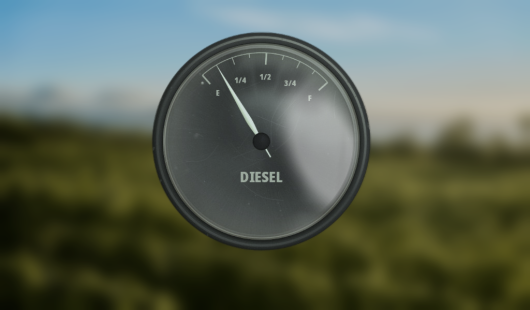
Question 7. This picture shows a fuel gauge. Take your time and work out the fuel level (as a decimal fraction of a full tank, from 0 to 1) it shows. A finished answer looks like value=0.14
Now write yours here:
value=0.125
